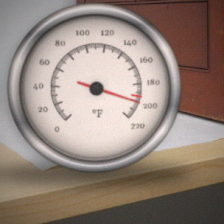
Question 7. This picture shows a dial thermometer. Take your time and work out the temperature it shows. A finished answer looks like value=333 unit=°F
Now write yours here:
value=200 unit=°F
